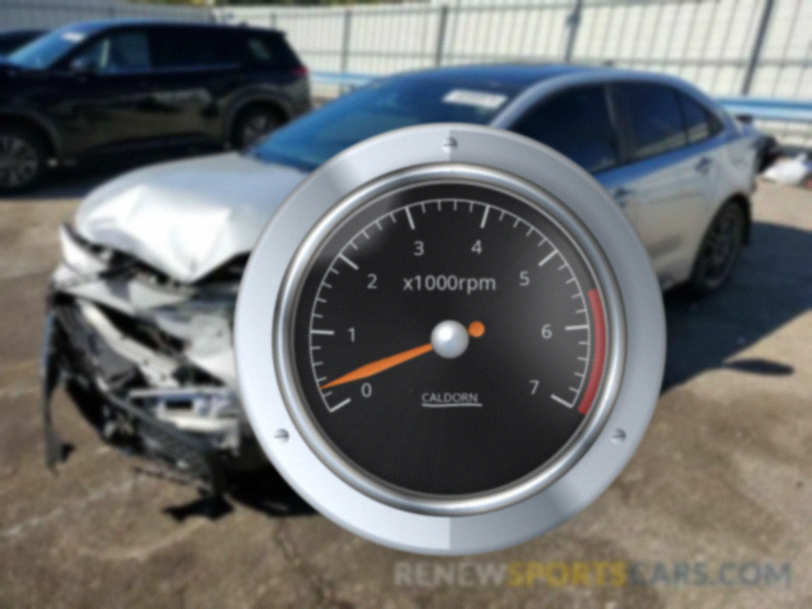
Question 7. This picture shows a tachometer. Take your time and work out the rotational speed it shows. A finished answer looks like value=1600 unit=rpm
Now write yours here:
value=300 unit=rpm
